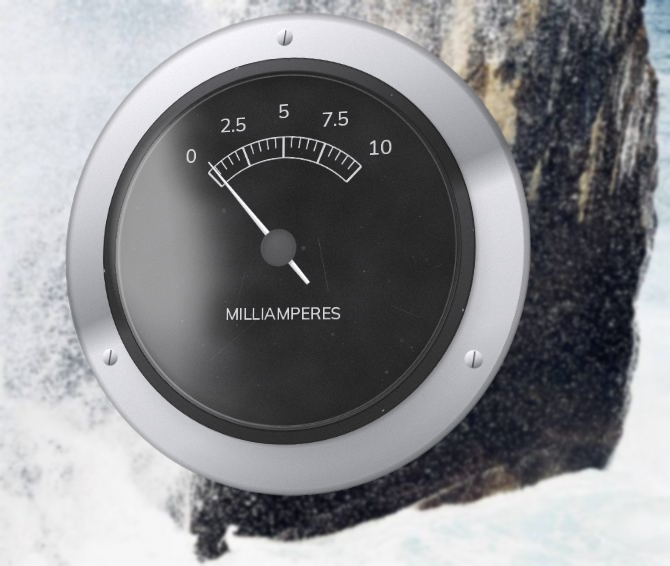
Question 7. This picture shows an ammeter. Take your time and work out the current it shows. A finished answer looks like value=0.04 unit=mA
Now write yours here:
value=0.5 unit=mA
